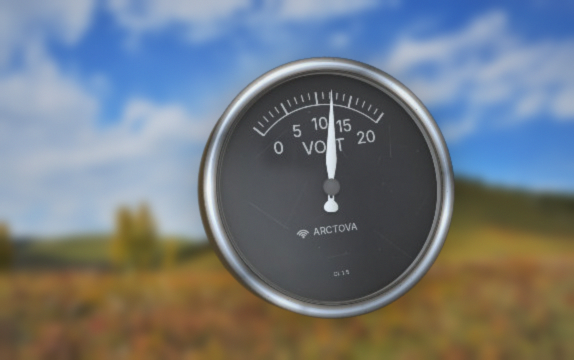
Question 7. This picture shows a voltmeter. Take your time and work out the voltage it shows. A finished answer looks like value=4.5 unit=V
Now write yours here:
value=12 unit=V
